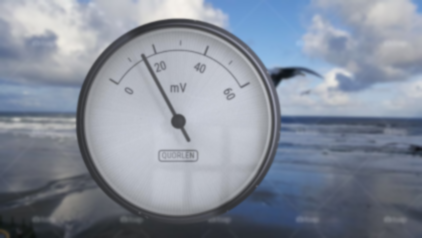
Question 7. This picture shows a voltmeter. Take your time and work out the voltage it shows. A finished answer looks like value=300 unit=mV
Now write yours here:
value=15 unit=mV
